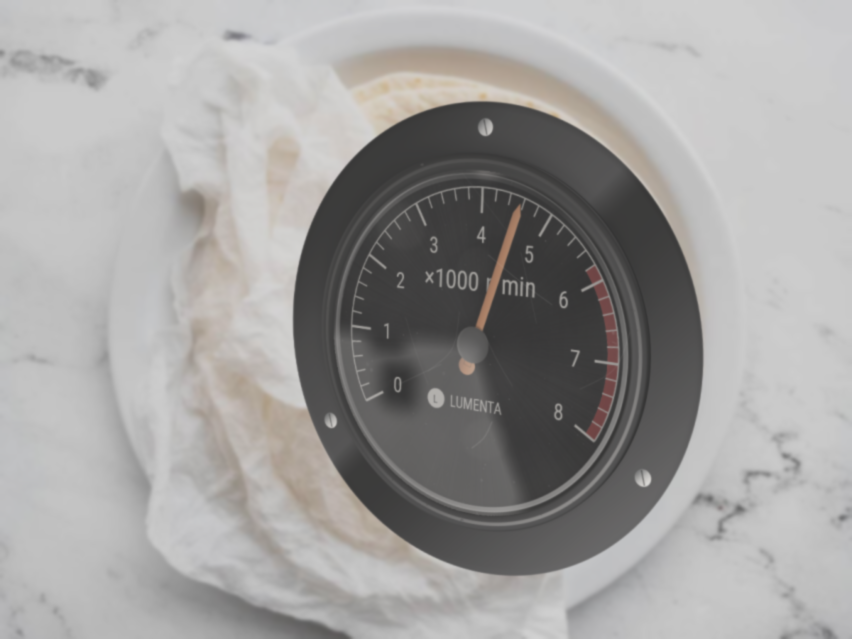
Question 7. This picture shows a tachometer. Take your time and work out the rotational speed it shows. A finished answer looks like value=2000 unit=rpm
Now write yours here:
value=4600 unit=rpm
